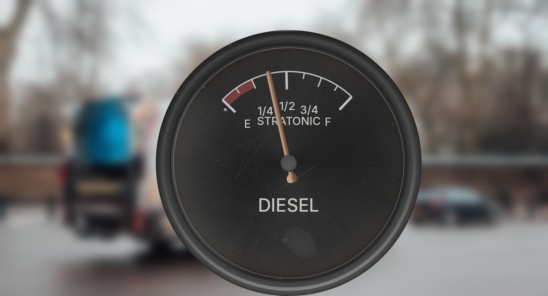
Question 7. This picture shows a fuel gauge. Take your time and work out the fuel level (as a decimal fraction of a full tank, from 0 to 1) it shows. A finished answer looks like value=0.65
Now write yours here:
value=0.375
